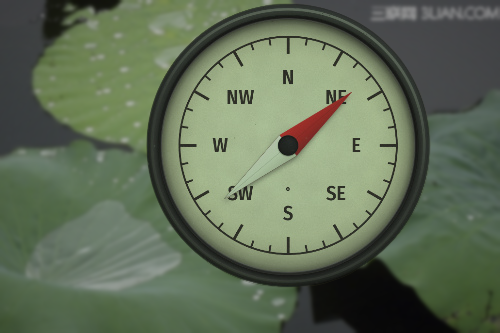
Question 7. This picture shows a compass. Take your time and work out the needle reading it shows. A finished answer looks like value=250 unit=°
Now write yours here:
value=50 unit=°
